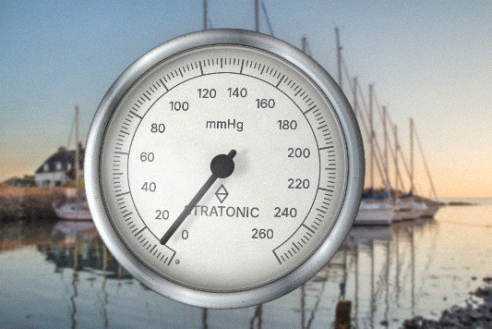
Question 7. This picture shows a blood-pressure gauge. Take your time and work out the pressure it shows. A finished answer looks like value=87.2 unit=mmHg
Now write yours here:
value=8 unit=mmHg
